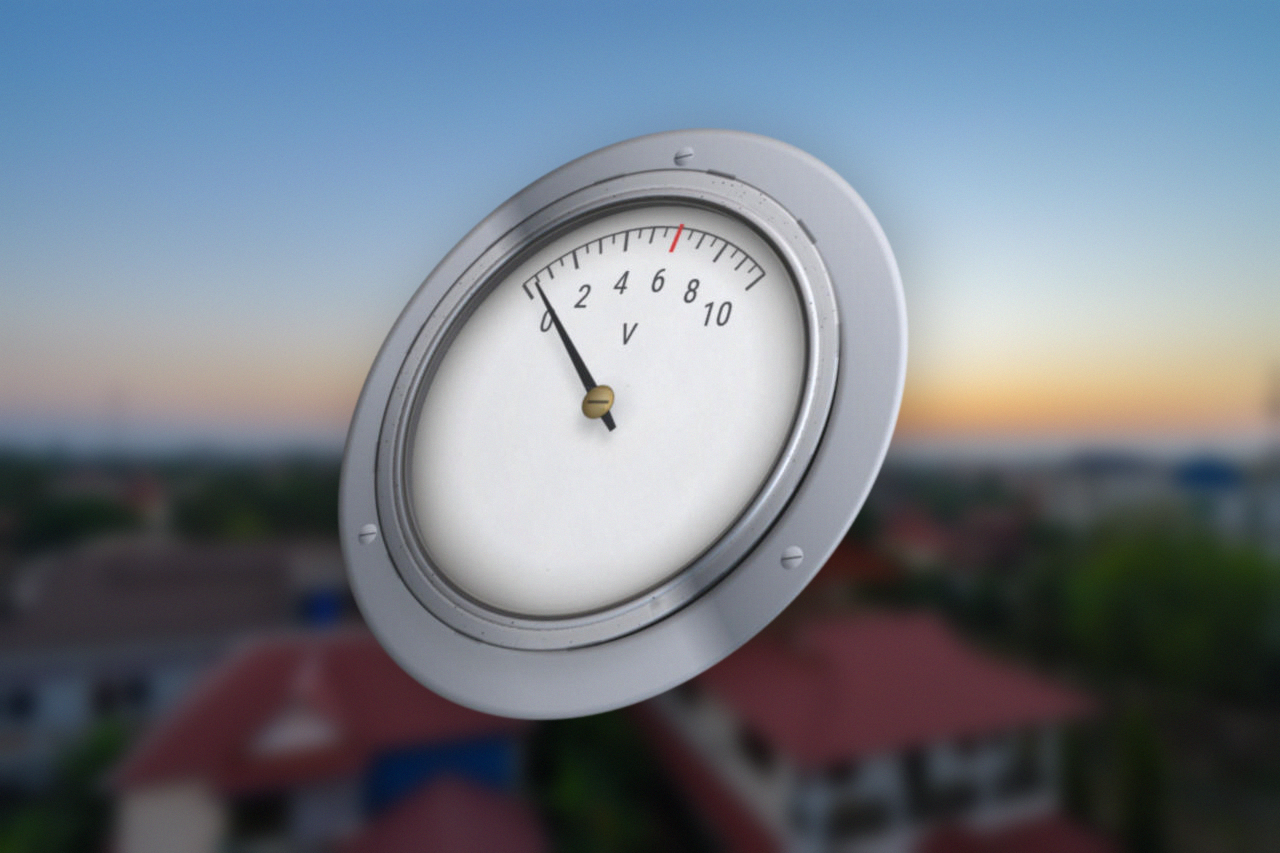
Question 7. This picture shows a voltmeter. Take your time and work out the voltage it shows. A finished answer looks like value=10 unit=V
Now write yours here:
value=0.5 unit=V
